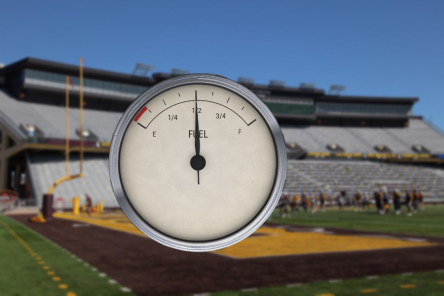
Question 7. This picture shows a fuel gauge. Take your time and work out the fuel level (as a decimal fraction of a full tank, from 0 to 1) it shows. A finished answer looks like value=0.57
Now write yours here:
value=0.5
